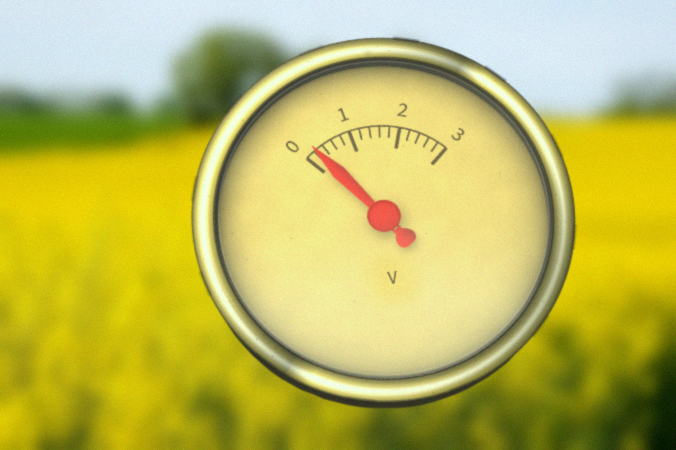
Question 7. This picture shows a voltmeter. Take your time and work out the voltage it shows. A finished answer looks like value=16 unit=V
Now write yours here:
value=0.2 unit=V
